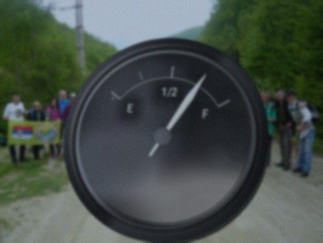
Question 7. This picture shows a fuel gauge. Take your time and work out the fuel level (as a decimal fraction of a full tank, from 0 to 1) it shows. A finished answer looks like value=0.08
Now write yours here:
value=0.75
